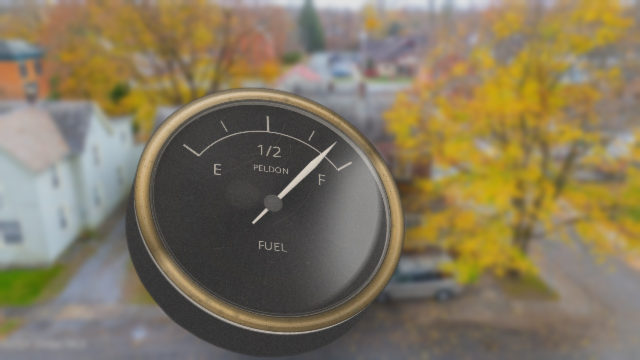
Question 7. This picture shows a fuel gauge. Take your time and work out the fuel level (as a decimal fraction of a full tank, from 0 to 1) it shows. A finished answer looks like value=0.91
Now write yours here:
value=0.875
